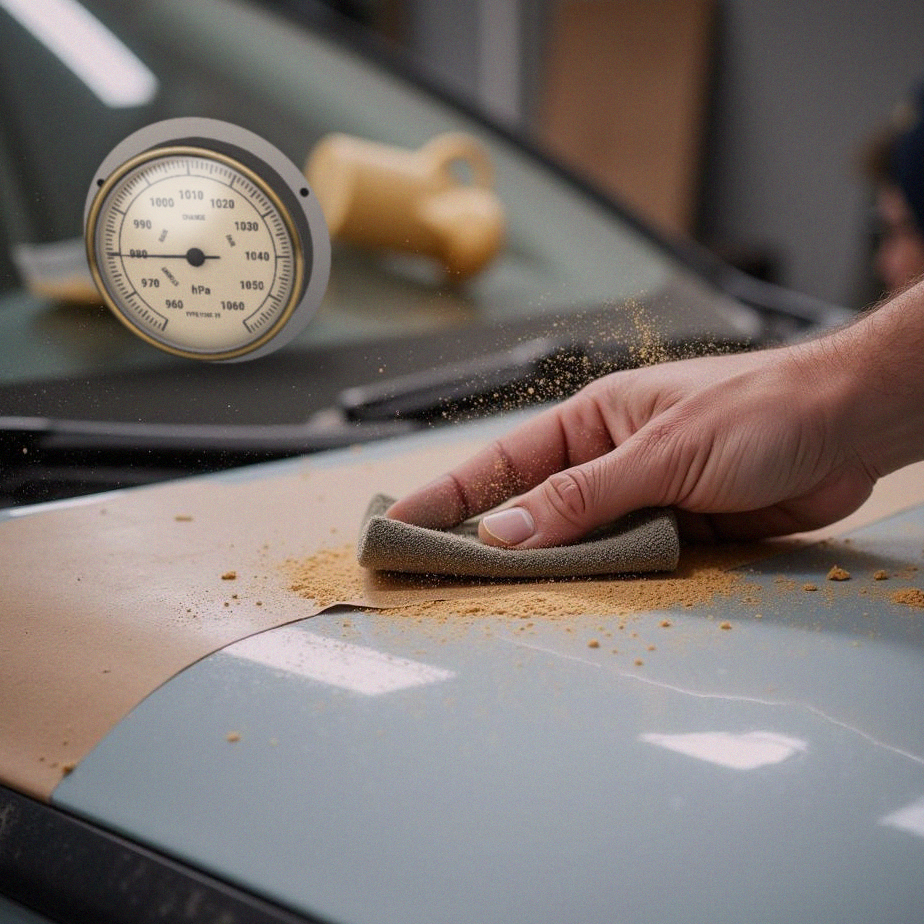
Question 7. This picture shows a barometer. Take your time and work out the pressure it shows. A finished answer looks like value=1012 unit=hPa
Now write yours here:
value=980 unit=hPa
